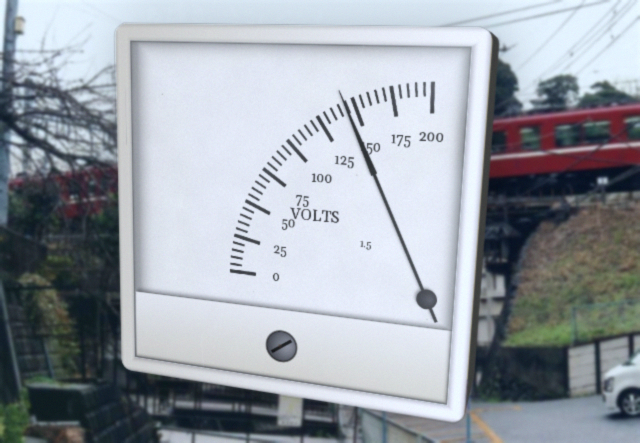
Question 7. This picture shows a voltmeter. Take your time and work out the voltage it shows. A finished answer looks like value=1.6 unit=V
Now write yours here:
value=145 unit=V
